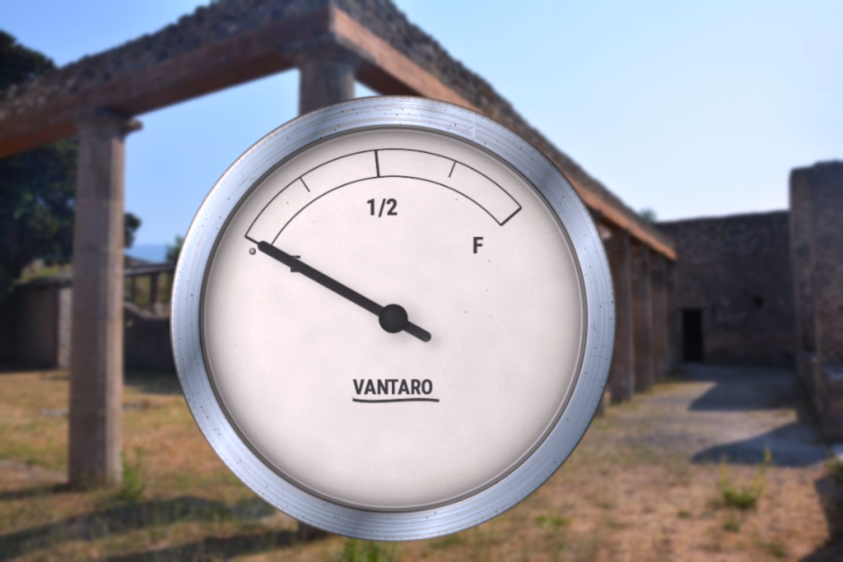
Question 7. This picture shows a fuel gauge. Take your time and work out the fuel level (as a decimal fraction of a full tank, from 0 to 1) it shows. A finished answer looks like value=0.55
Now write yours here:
value=0
